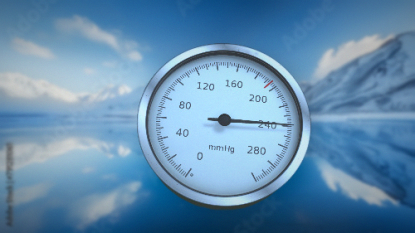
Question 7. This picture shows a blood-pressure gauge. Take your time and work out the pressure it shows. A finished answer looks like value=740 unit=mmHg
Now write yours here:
value=240 unit=mmHg
